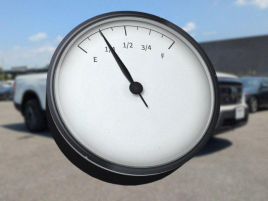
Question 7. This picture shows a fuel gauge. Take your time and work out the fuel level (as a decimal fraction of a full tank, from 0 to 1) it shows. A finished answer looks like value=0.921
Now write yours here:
value=0.25
